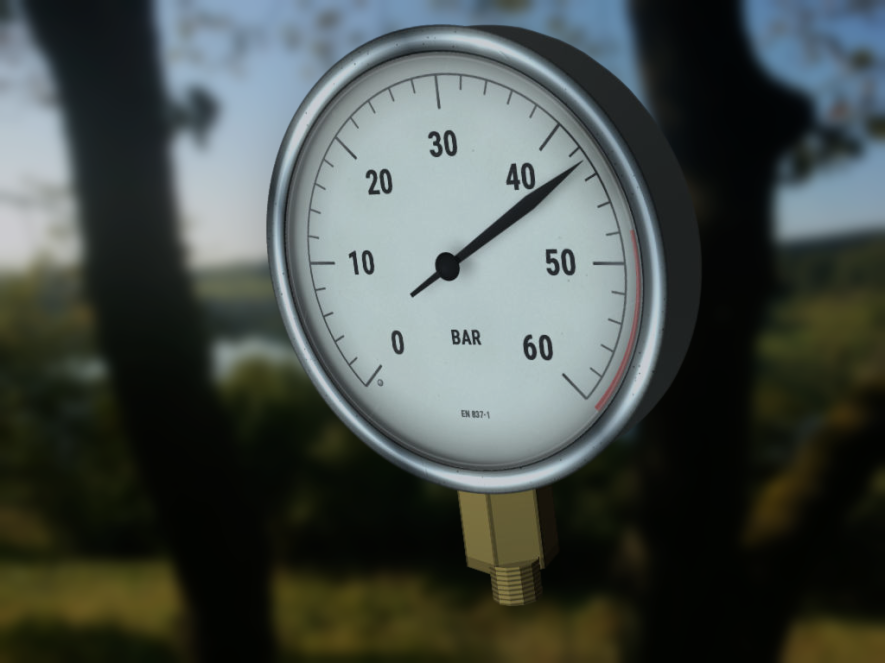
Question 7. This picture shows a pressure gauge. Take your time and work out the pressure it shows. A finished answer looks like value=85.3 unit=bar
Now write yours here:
value=43 unit=bar
